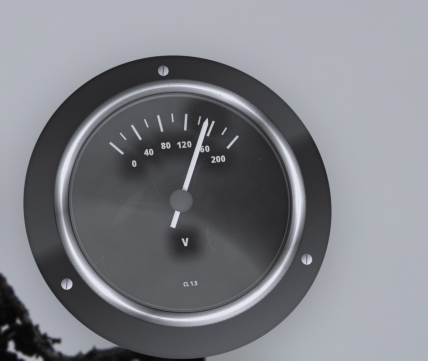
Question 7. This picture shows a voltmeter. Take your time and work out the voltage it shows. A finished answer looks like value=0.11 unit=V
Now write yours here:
value=150 unit=V
